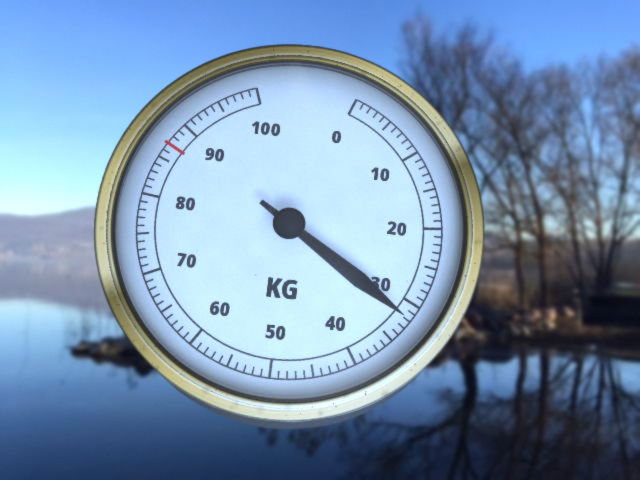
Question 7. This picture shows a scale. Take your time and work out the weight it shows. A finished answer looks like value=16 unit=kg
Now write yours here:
value=32 unit=kg
